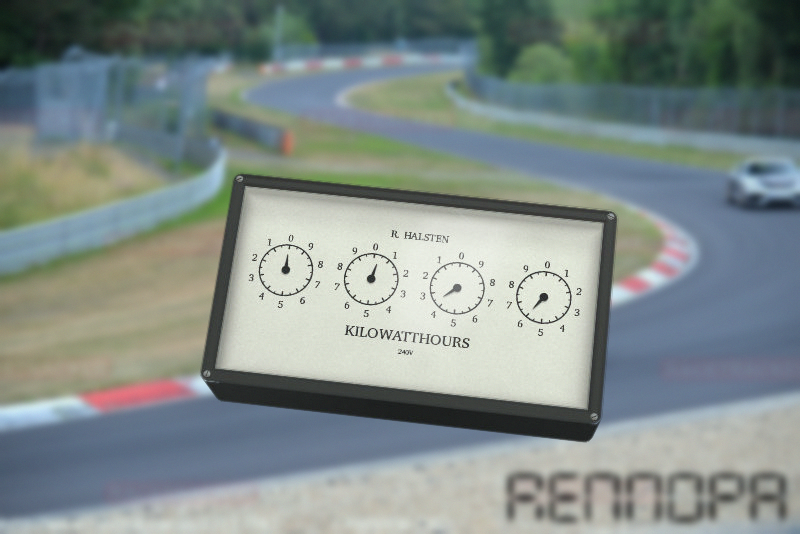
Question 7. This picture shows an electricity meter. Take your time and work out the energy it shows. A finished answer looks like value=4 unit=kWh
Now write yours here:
value=36 unit=kWh
